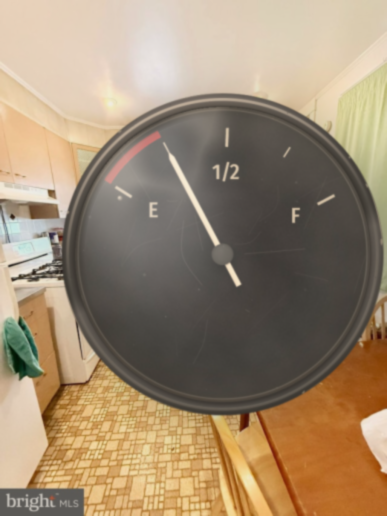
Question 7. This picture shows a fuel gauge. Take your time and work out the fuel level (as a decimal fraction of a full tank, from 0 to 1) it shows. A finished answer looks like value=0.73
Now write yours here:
value=0.25
